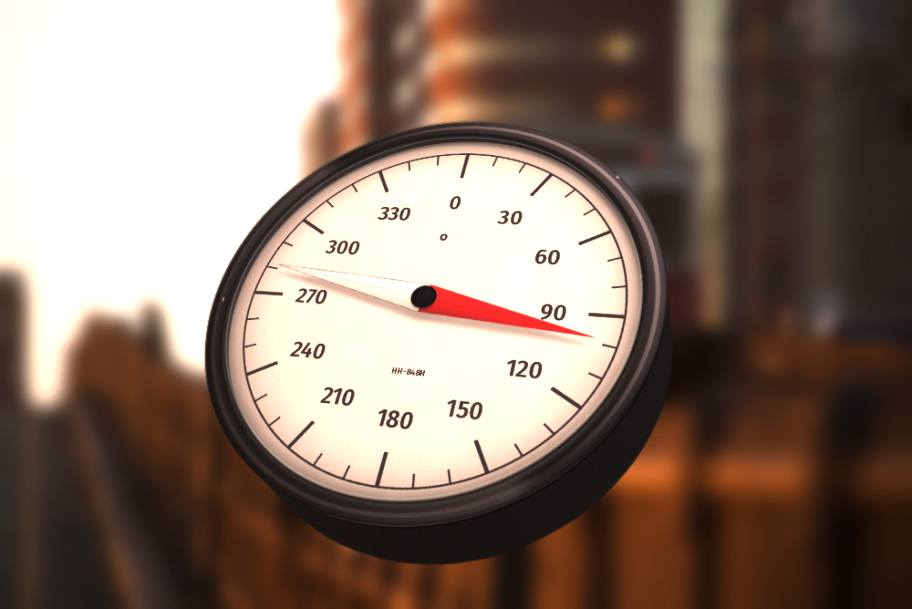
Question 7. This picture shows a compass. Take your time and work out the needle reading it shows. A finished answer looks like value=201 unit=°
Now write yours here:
value=100 unit=°
